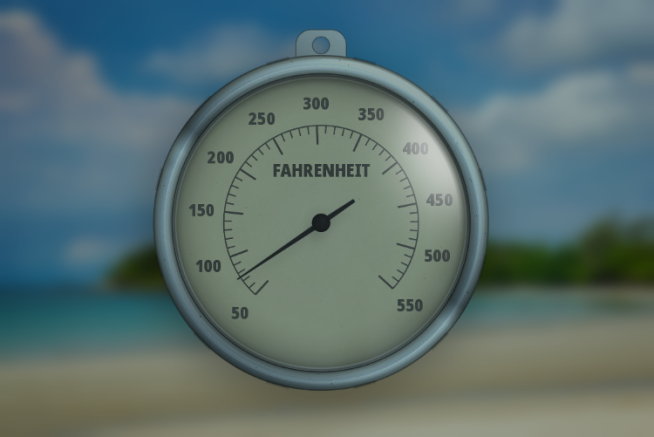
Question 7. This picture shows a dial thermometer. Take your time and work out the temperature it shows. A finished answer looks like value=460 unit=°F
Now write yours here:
value=75 unit=°F
